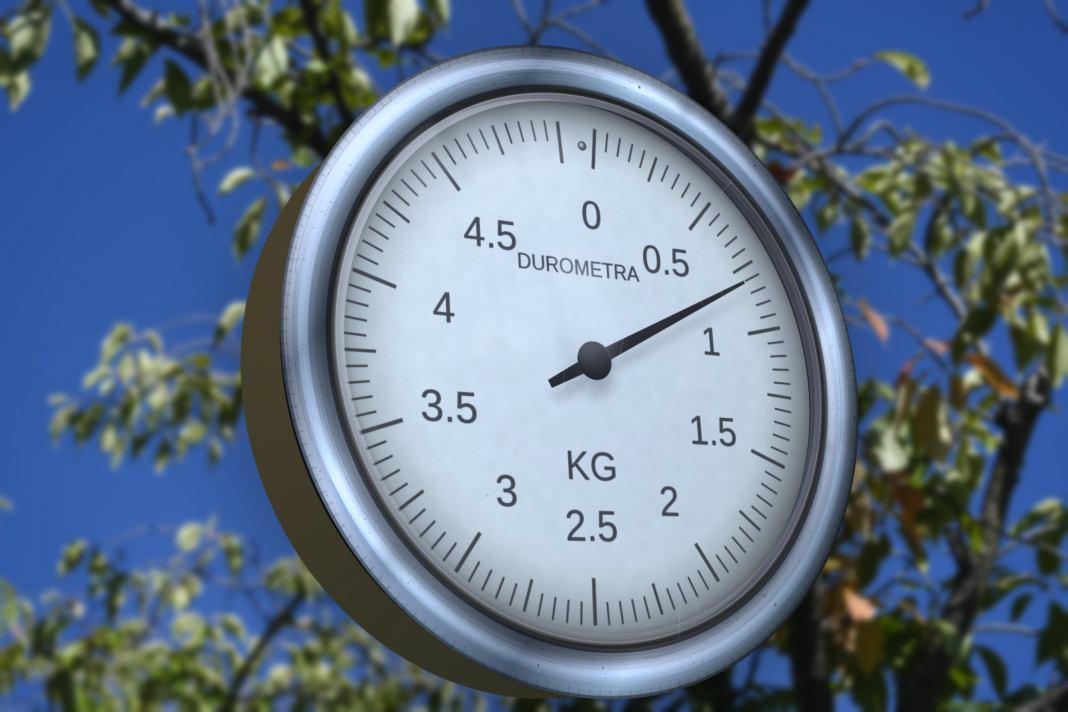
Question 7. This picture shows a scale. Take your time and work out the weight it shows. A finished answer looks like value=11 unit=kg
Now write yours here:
value=0.8 unit=kg
